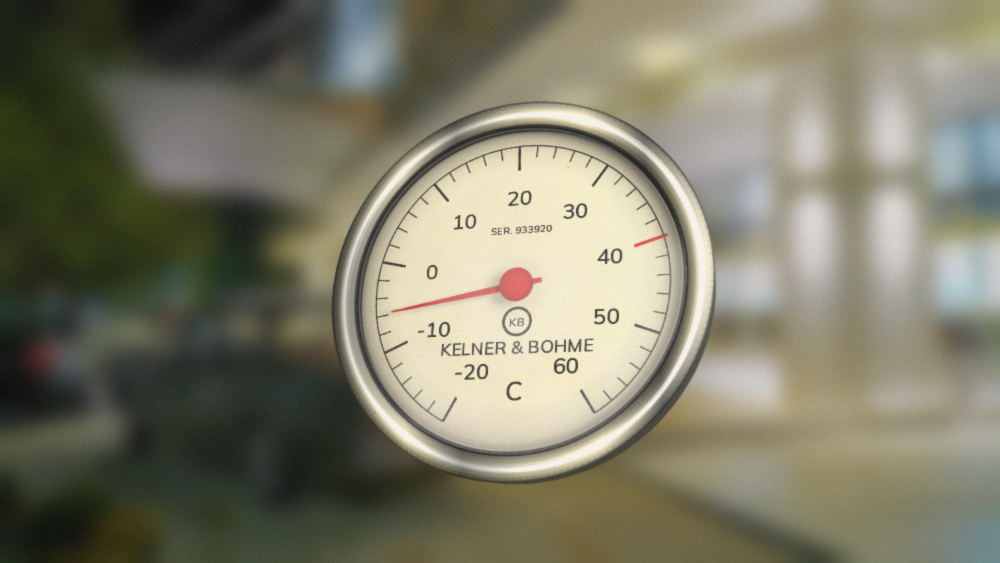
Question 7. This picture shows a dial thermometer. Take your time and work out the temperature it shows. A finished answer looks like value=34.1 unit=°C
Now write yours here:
value=-6 unit=°C
